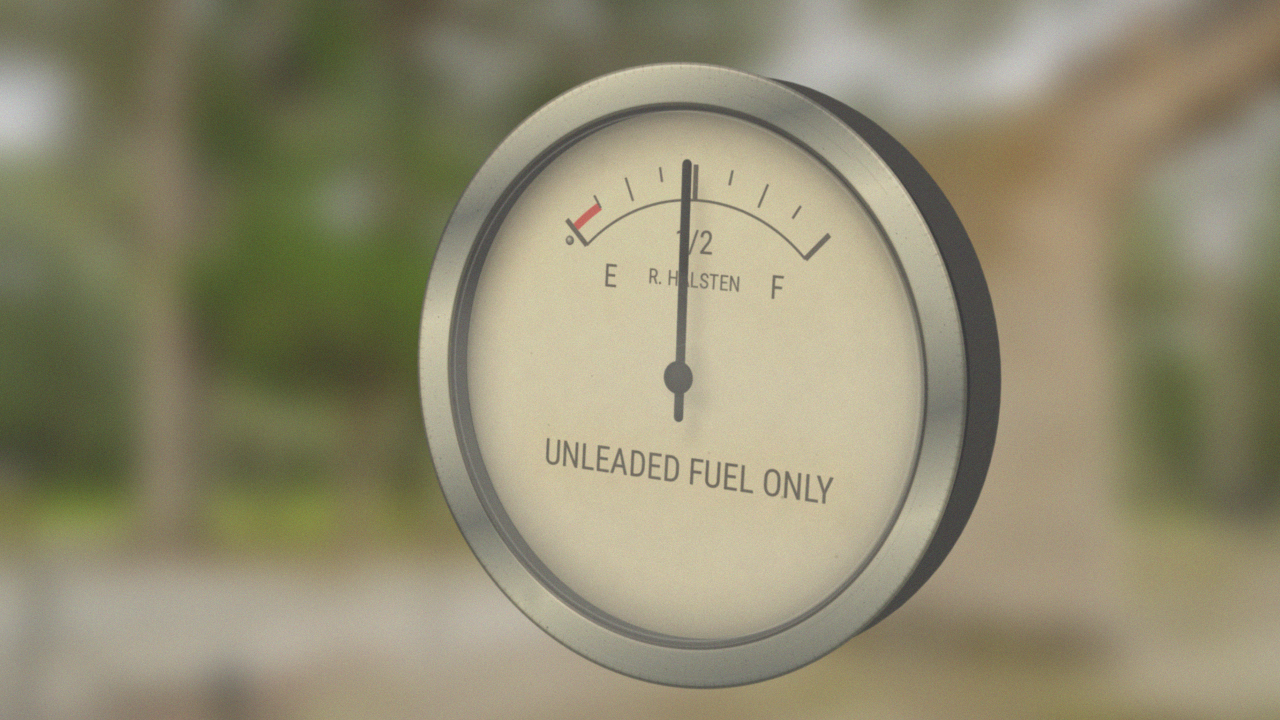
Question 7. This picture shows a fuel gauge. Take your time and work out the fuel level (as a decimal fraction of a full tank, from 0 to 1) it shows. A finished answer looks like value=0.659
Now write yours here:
value=0.5
